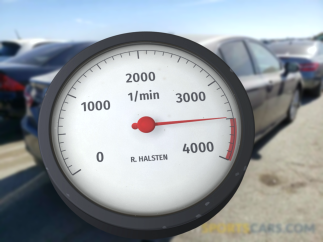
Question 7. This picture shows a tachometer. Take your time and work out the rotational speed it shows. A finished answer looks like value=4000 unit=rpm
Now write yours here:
value=3500 unit=rpm
